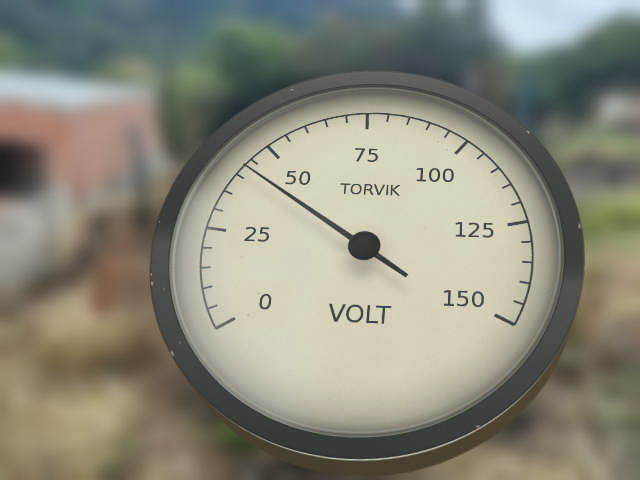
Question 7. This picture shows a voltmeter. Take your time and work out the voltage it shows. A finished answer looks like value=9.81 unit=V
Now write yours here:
value=42.5 unit=V
